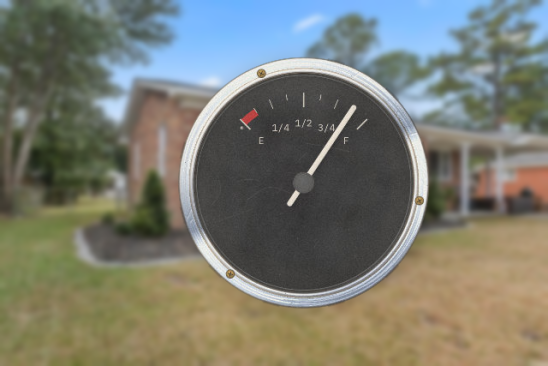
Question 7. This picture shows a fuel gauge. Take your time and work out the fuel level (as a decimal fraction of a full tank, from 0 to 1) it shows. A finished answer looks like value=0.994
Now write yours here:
value=0.875
